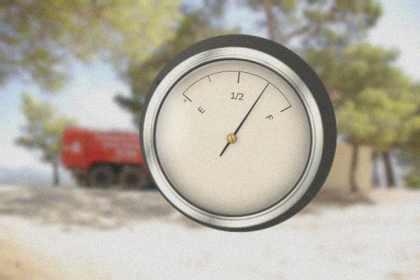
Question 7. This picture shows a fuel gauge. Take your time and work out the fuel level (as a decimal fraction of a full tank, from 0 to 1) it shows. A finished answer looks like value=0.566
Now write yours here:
value=0.75
